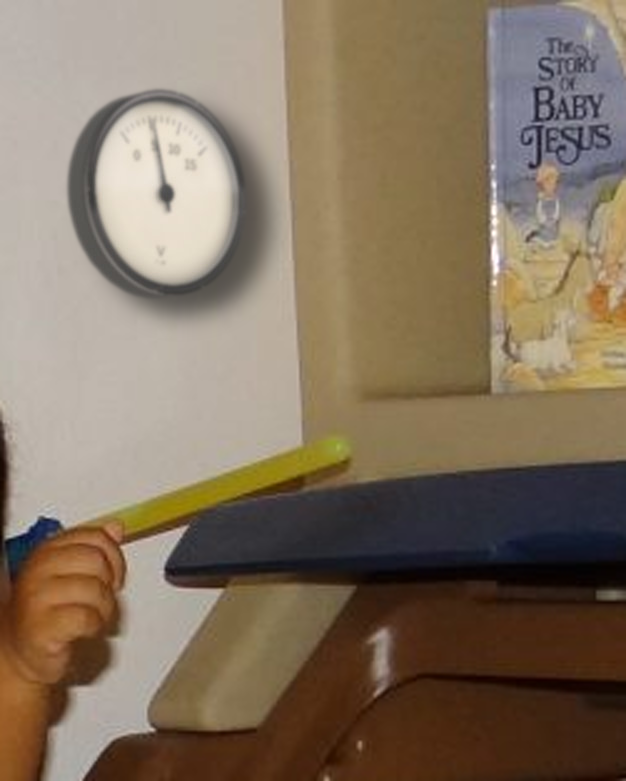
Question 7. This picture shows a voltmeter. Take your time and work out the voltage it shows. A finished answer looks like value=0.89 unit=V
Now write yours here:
value=5 unit=V
